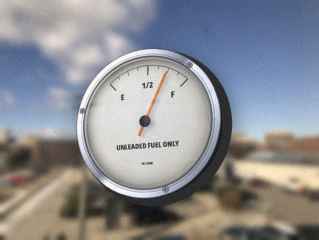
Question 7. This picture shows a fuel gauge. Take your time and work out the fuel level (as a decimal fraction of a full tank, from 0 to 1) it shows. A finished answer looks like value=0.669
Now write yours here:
value=0.75
